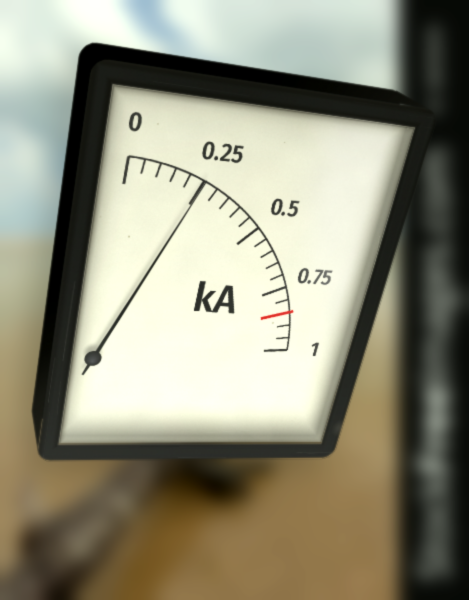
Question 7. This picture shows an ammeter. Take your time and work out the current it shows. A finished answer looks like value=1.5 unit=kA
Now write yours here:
value=0.25 unit=kA
